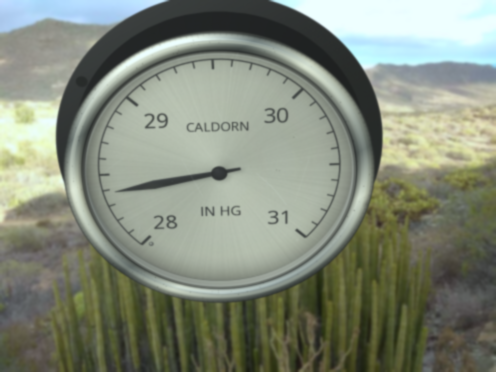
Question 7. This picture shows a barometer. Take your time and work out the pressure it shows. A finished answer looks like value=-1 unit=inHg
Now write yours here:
value=28.4 unit=inHg
